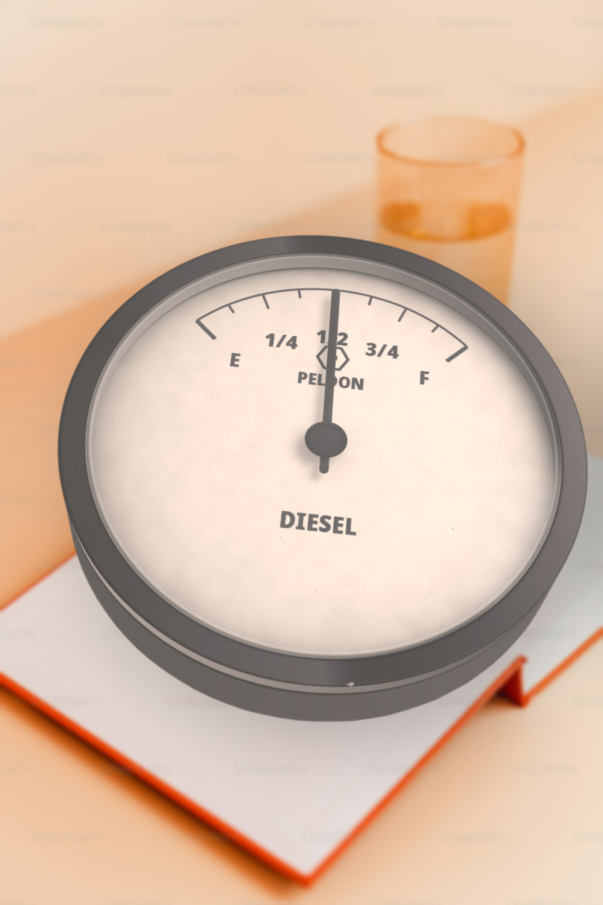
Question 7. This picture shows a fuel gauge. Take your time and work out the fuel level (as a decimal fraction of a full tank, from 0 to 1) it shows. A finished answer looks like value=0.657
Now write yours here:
value=0.5
